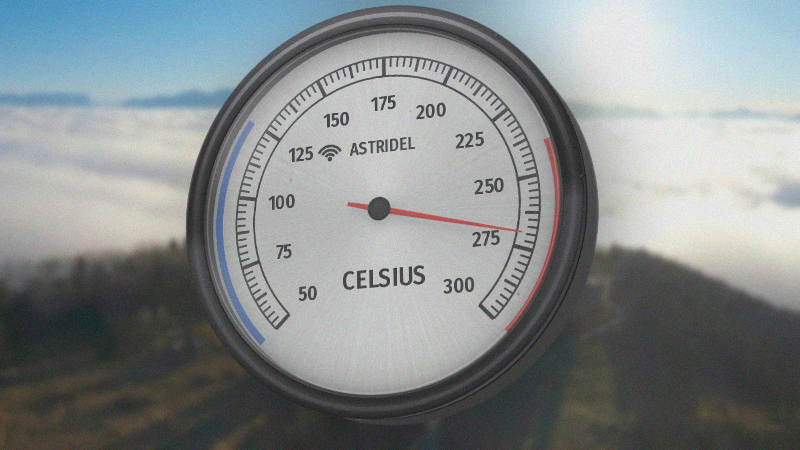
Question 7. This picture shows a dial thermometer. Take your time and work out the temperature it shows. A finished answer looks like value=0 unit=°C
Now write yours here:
value=270 unit=°C
